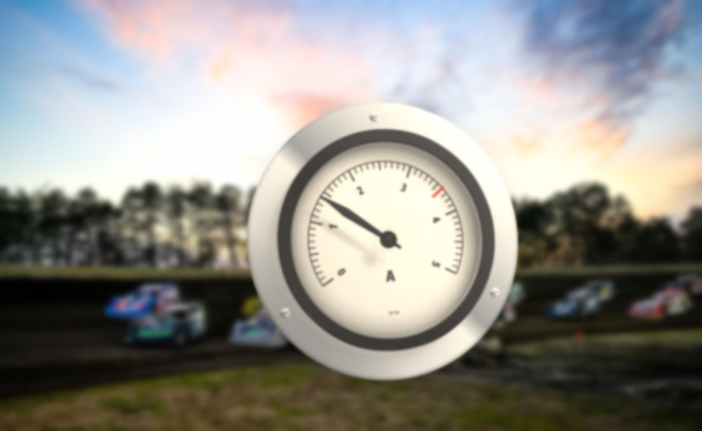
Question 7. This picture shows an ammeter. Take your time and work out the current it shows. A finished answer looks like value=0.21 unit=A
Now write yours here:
value=1.4 unit=A
